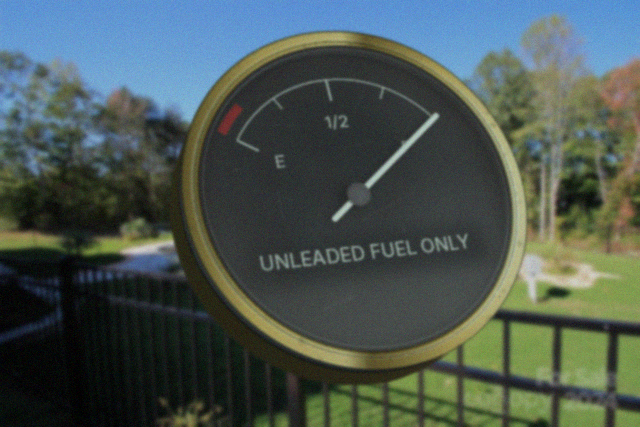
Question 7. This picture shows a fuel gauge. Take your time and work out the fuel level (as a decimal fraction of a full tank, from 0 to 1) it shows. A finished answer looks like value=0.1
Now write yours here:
value=1
